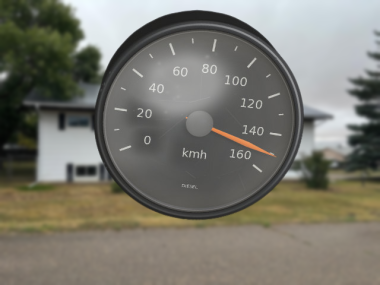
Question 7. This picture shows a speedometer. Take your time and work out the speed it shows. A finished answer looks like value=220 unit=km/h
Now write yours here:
value=150 unit=km/h
